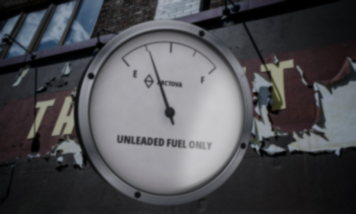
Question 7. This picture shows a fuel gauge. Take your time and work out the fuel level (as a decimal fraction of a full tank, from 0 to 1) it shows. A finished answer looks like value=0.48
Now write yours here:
value=0.25
